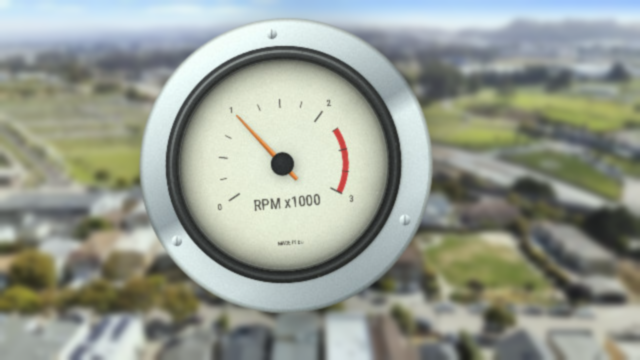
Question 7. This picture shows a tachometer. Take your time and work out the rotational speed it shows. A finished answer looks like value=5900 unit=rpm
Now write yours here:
value=1000 unit=rpm
